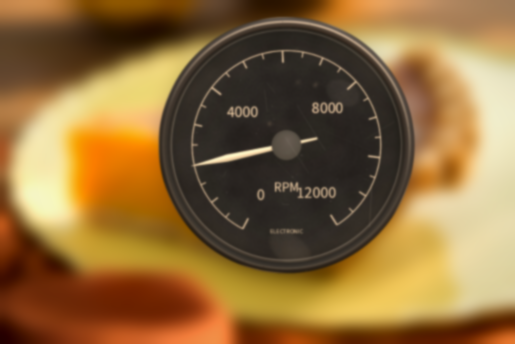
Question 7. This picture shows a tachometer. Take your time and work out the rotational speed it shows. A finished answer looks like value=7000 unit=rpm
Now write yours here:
value=2000 unit=rpm
